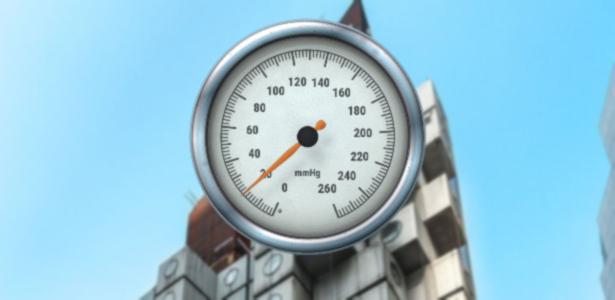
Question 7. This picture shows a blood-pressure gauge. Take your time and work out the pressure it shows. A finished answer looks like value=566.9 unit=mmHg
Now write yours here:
value=20 unit=mmHg
